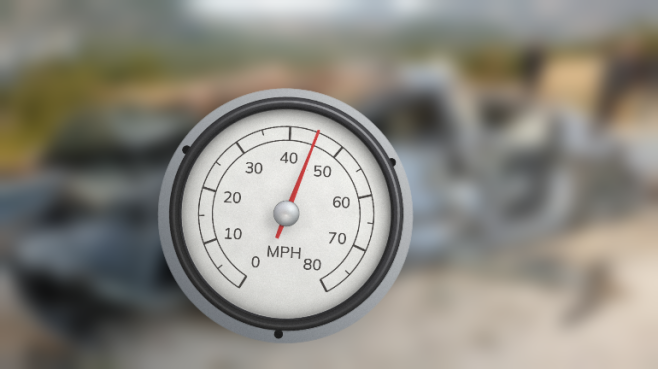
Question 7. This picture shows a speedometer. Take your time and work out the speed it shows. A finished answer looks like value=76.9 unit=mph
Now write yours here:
value=45 unit=mph
